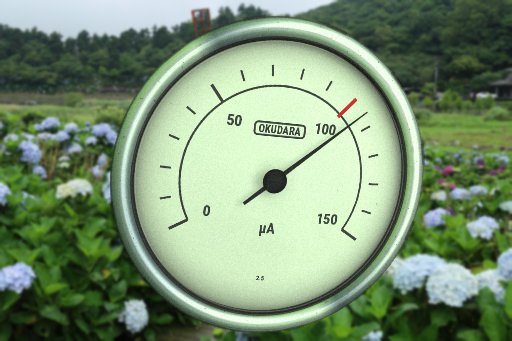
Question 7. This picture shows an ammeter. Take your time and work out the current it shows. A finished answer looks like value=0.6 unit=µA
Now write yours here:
value=105 unit=µA
